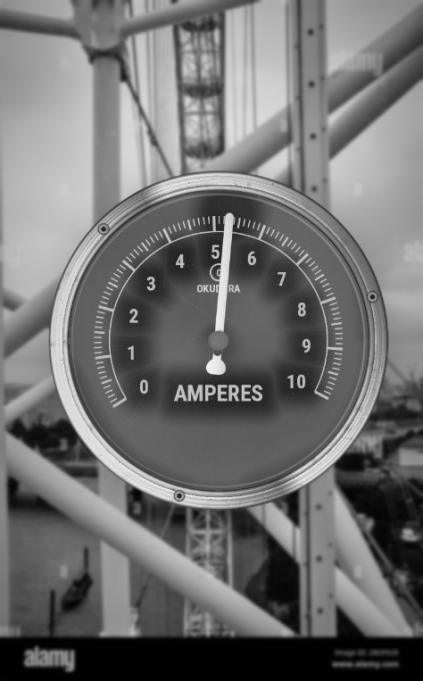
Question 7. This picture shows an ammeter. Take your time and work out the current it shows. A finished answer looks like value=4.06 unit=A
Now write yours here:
value=5.3 unit=A
